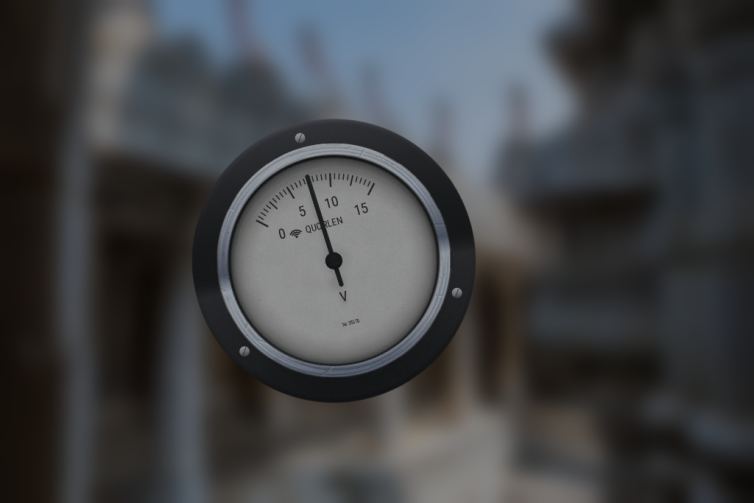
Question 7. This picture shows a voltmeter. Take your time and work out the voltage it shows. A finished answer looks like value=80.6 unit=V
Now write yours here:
value=7.5 unit=V
